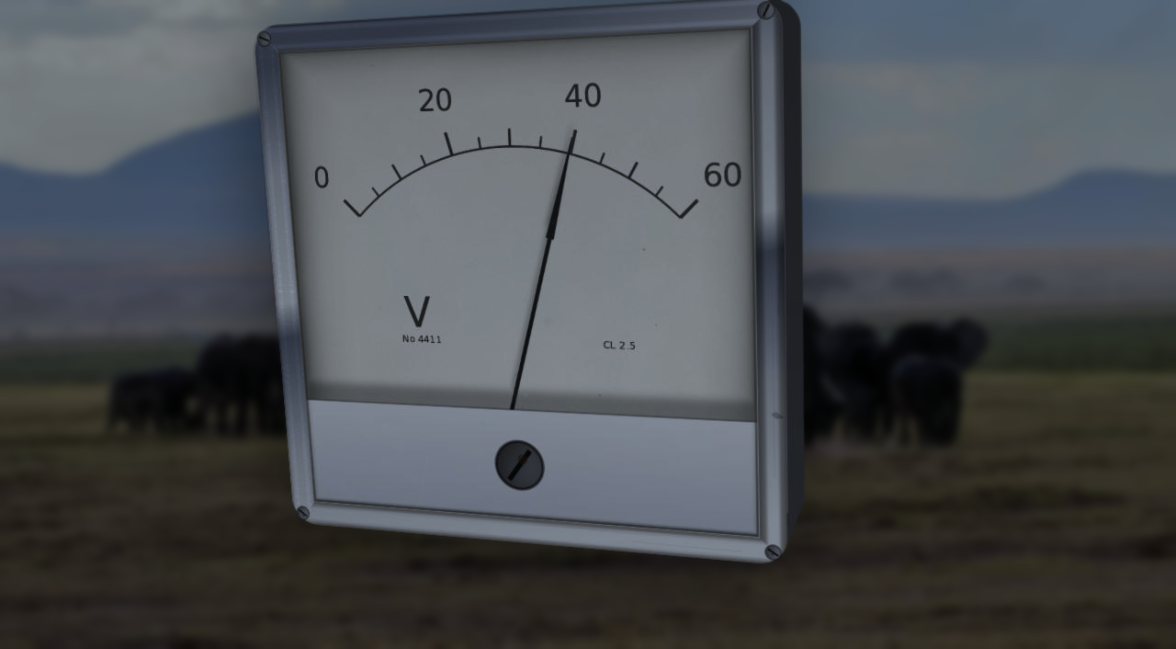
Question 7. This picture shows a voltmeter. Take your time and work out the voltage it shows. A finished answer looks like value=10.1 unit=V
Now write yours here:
value=40 unit=V
